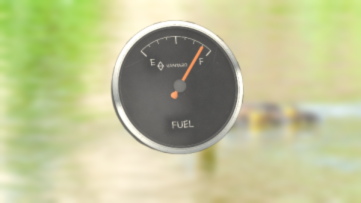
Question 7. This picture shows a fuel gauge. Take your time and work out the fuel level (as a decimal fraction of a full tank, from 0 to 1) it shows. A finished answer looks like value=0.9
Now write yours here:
value=0.875
